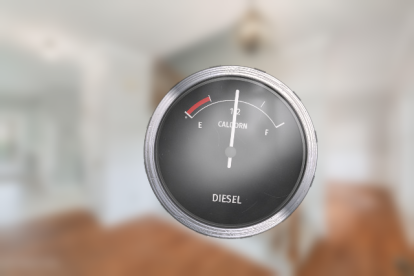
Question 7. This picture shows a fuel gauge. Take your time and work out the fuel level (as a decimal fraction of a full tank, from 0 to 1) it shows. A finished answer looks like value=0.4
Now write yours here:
value=0.5
